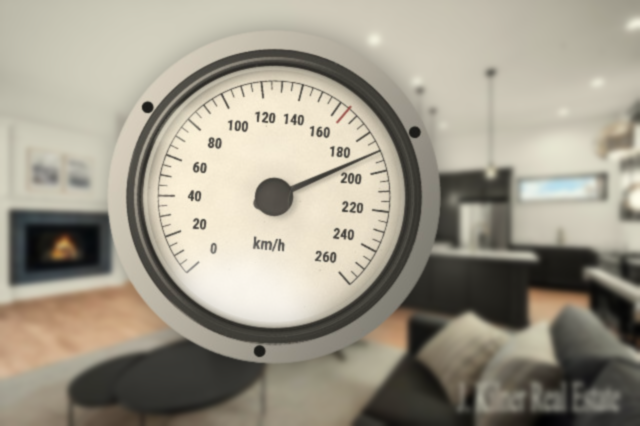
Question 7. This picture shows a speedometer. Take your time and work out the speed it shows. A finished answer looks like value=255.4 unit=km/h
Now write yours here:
value=190 unit=km/h
